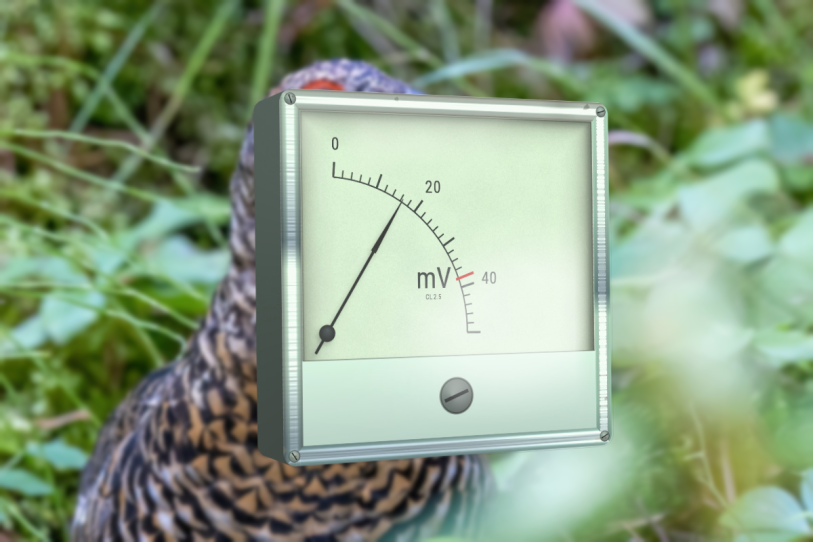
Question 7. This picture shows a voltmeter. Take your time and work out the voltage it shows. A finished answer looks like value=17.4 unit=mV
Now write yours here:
value=16 unit=mV
